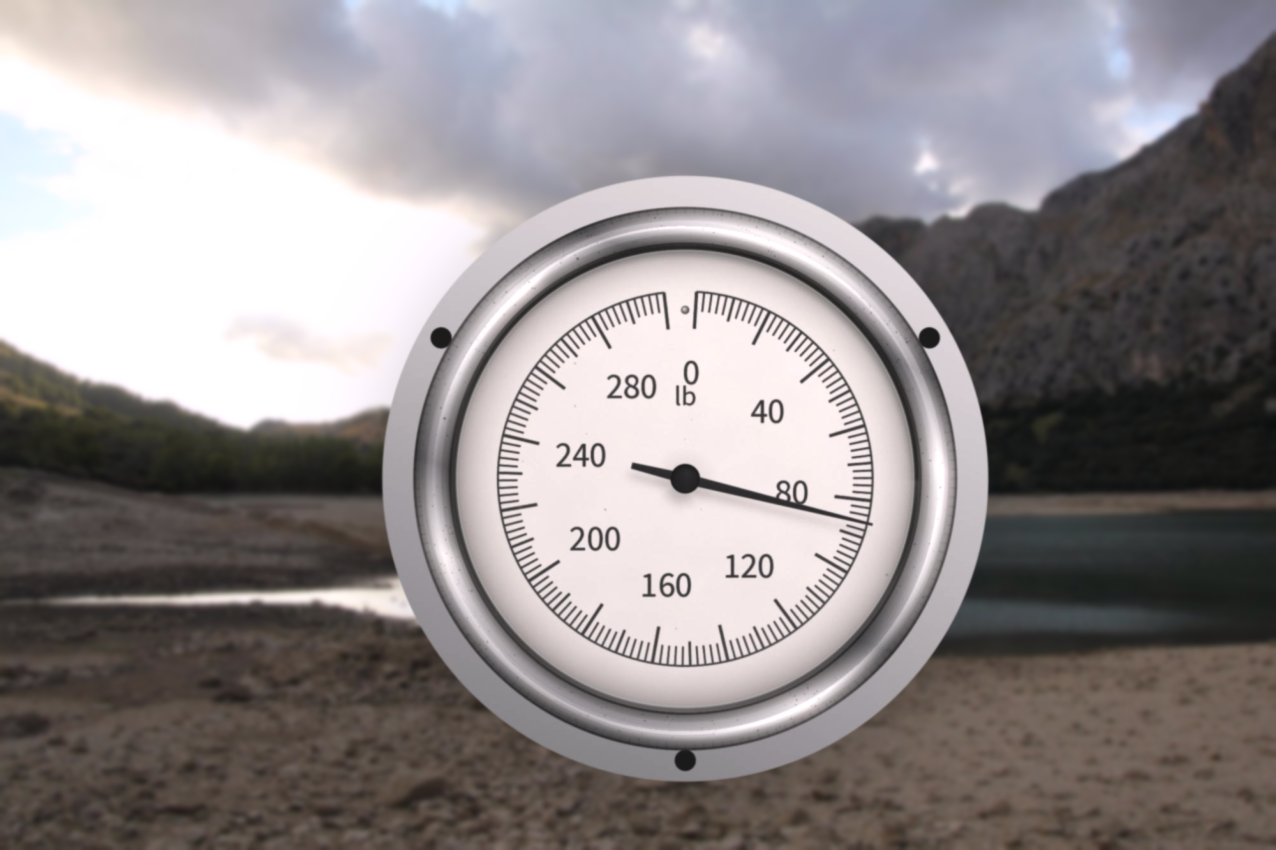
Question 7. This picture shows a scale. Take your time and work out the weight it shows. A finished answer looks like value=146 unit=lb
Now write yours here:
value=86 unit=lb
